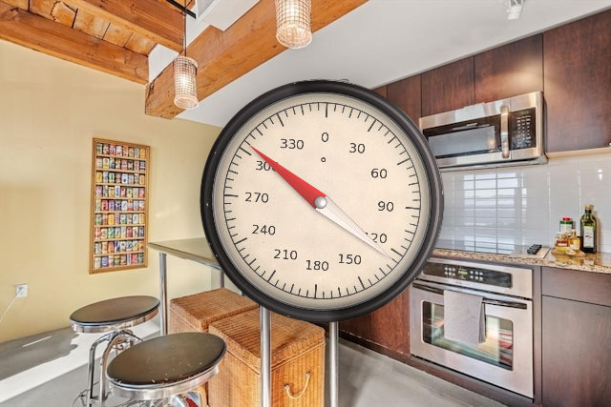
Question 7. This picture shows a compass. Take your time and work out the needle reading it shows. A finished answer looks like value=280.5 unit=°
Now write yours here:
value=305 unit=°
